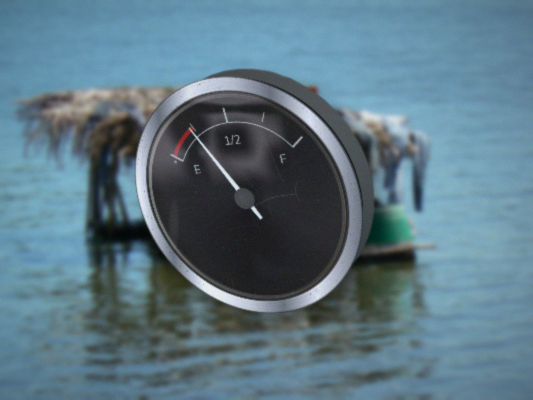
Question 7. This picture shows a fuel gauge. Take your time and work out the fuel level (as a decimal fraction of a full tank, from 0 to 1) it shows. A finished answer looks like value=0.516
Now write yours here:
value=0.25
